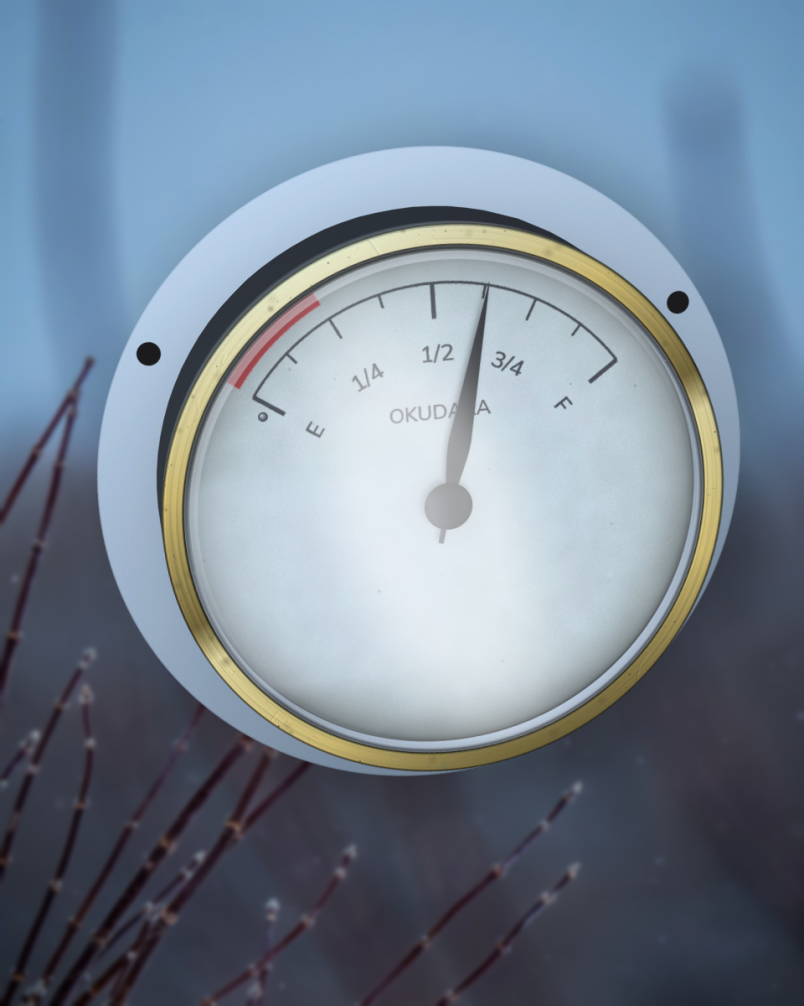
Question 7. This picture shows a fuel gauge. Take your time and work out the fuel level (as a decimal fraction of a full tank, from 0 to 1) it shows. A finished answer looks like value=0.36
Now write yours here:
value=0.625
